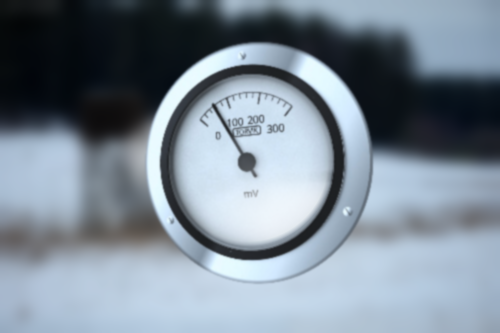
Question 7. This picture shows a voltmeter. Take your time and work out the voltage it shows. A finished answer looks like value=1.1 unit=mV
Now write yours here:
value=60 unit=mV
